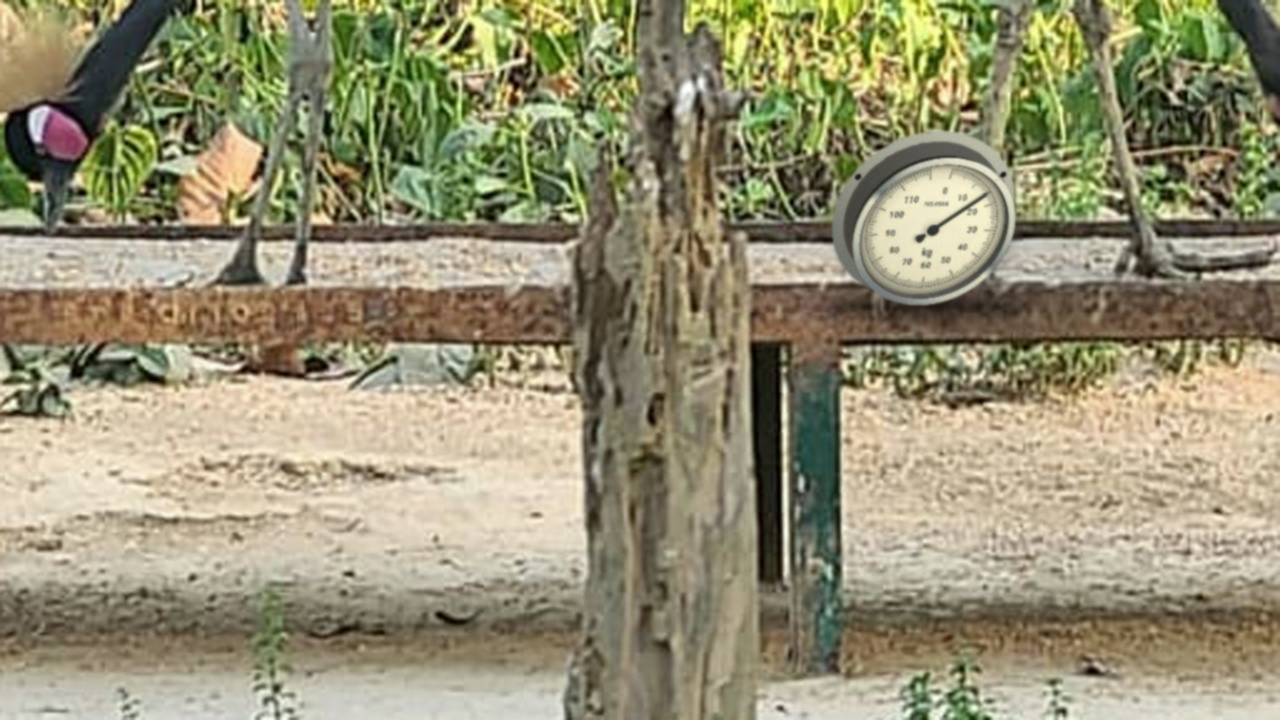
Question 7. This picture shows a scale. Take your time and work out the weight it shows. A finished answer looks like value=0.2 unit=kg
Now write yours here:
value=15 unit=kg
